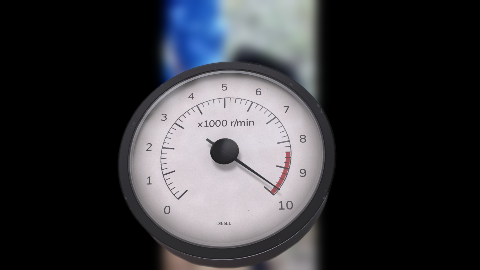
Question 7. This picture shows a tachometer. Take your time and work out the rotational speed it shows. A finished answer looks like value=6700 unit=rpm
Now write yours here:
value=9800 unit=rpm
